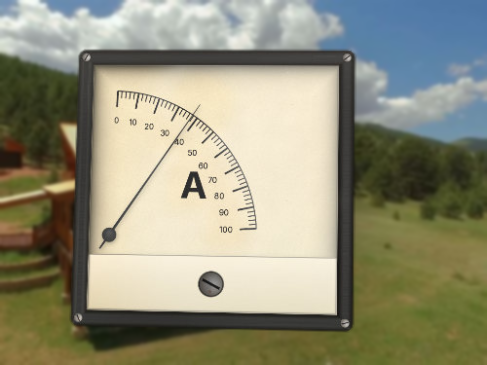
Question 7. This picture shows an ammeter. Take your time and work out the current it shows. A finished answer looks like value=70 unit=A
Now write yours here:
value=38 unit=A
